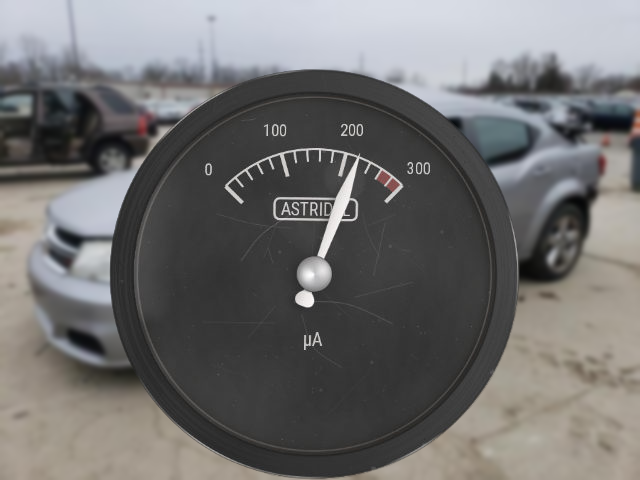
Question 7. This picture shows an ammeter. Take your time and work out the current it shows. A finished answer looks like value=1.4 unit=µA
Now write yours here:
value=220 unit=µA
